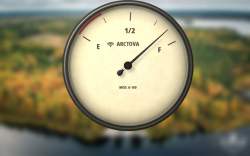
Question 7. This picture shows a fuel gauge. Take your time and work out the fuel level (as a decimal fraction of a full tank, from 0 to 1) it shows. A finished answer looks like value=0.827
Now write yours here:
value=0.875
